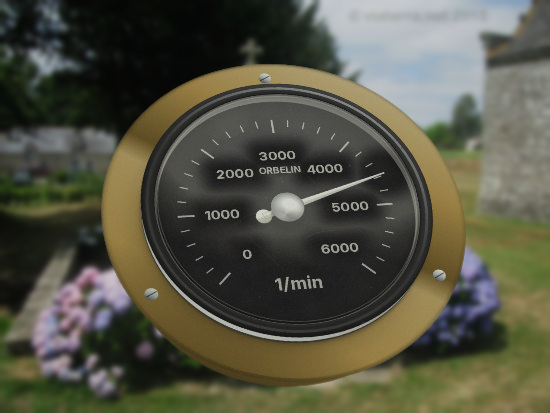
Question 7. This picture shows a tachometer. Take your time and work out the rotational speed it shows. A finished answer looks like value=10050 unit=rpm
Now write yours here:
value=4600 unit=rpm
